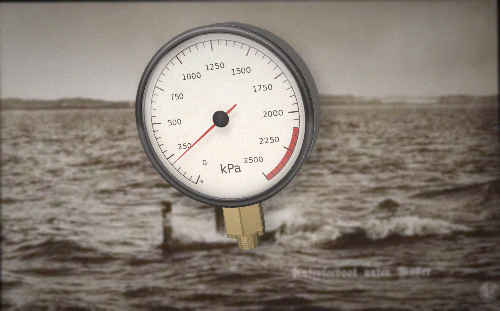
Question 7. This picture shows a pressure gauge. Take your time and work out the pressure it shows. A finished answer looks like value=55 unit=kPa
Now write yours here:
value=200 unit=kPa
